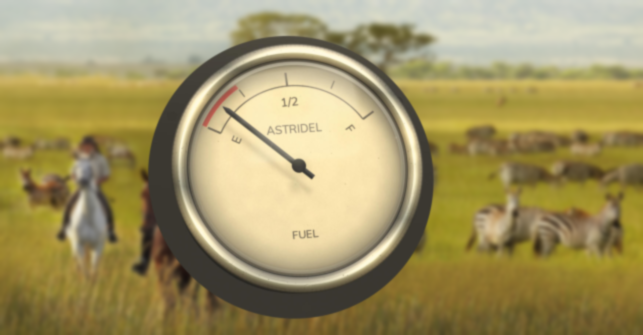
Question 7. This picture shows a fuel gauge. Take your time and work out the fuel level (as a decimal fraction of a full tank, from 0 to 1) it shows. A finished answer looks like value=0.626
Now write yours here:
value=0.125
